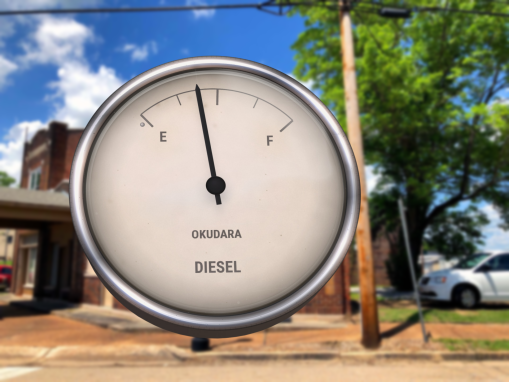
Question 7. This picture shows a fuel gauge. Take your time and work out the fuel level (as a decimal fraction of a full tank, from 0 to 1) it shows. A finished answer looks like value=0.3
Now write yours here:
value=0.375
